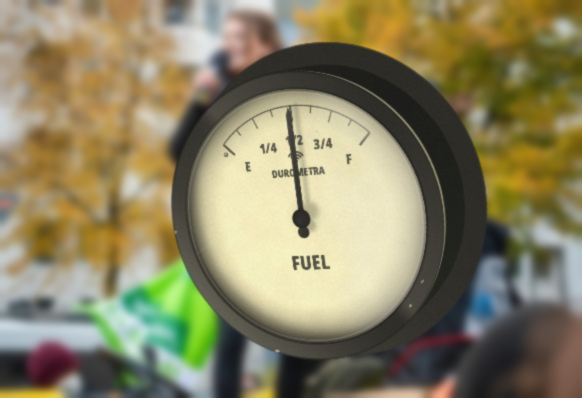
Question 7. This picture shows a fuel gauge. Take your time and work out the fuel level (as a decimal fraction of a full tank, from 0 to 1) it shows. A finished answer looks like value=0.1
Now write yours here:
value=0.5
